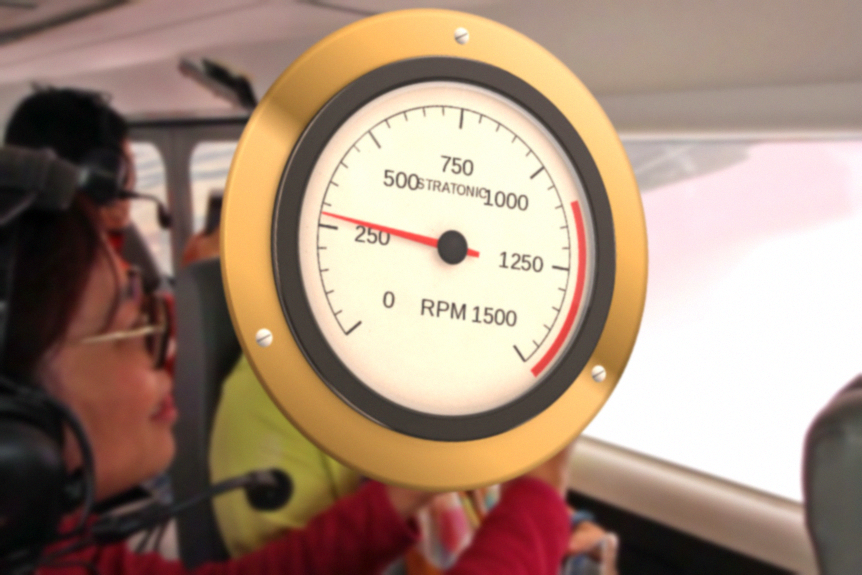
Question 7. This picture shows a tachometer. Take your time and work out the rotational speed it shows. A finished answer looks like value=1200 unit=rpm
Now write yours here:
value=275 unit=rpm
